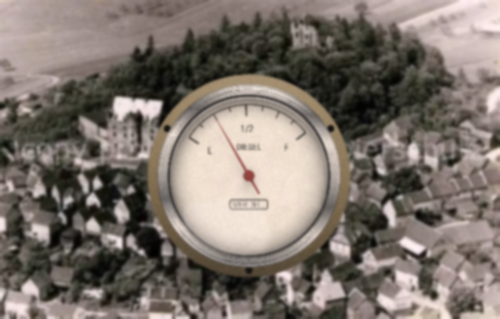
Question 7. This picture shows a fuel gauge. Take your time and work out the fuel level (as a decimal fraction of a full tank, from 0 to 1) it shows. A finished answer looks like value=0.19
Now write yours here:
value=0.25
